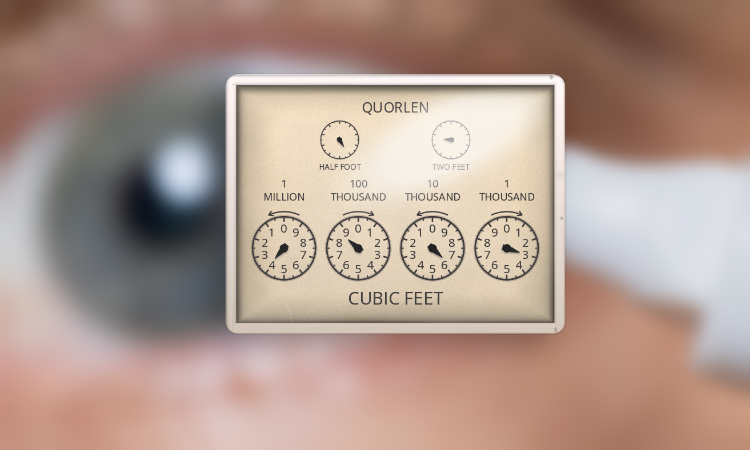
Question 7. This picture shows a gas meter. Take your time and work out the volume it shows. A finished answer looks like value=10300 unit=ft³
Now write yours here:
value=386300 unit=ft³
